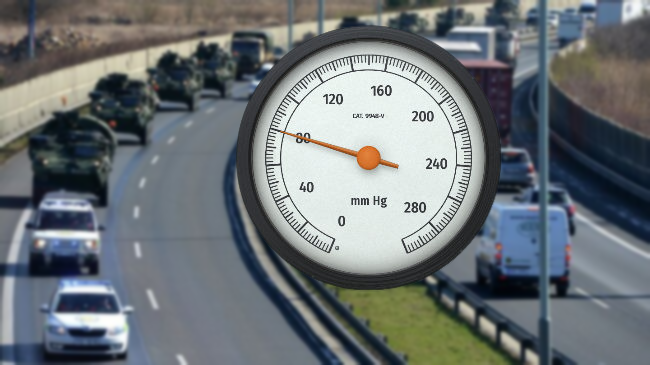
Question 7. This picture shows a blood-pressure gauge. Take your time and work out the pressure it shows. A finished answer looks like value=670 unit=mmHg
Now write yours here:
value=80 unit=mmHg
